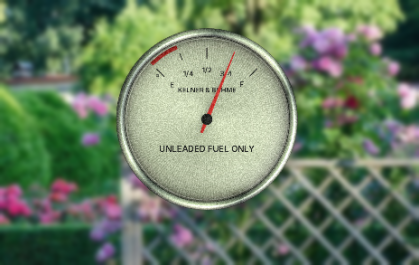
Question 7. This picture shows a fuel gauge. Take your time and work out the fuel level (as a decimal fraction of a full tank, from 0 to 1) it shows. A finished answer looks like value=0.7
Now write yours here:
value=0.75
